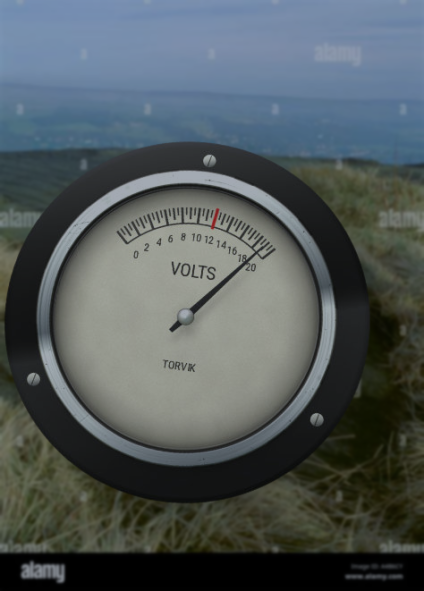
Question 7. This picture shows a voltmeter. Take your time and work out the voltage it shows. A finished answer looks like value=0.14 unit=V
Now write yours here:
value=19 unit=V
